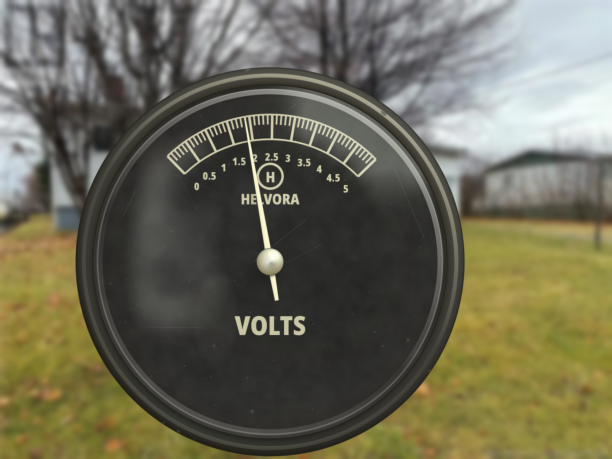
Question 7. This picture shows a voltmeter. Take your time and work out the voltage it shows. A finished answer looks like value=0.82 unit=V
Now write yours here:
value=1.9 unit=V
